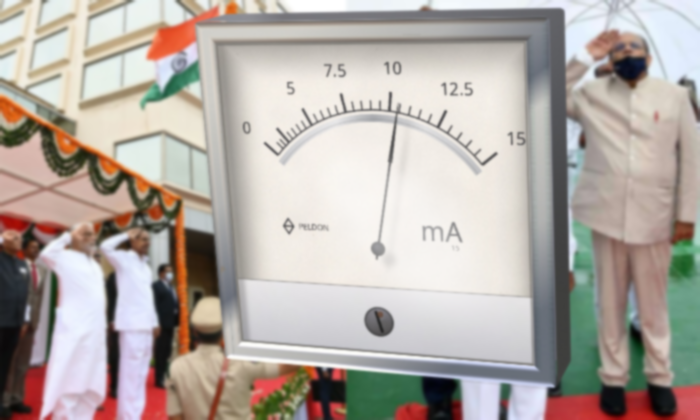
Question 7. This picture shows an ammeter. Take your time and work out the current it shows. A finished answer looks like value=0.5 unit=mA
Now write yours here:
value=10.5 unit=mA
